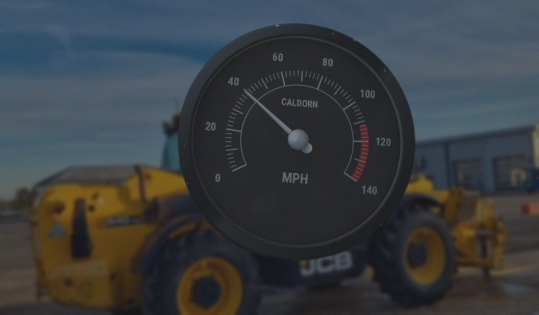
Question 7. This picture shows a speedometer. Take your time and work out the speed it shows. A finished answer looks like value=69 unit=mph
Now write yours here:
value=40 unit=mph
